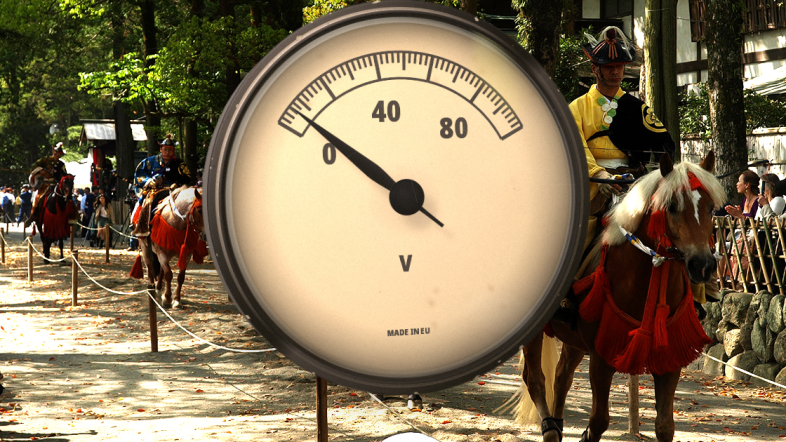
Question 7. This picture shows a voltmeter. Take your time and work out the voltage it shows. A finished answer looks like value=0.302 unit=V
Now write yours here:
value=6 unit=V
